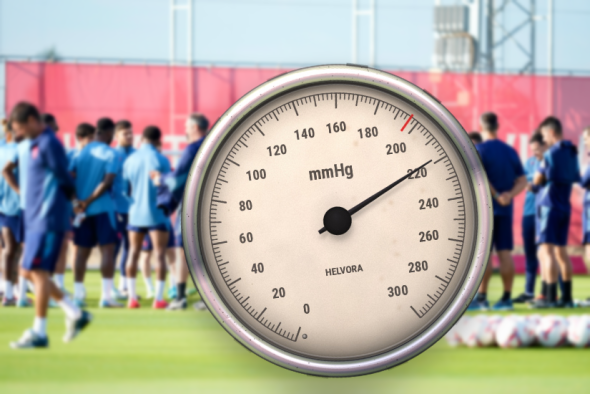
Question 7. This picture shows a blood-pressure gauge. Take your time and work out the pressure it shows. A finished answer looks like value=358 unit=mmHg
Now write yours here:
value=218 unit=mmHg
